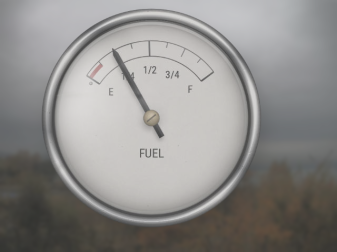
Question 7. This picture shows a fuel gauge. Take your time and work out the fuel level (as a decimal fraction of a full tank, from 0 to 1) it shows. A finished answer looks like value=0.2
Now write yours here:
value=0.25
